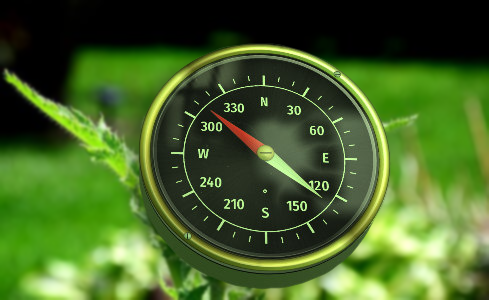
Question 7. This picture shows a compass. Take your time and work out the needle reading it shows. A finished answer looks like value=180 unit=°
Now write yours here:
value=310 unit=°
